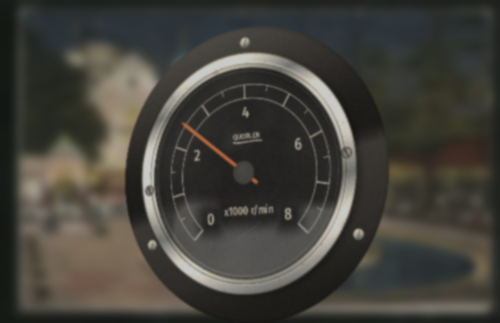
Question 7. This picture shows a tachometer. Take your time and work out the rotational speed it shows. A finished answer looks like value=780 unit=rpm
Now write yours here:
value=2500 unit=rpm
